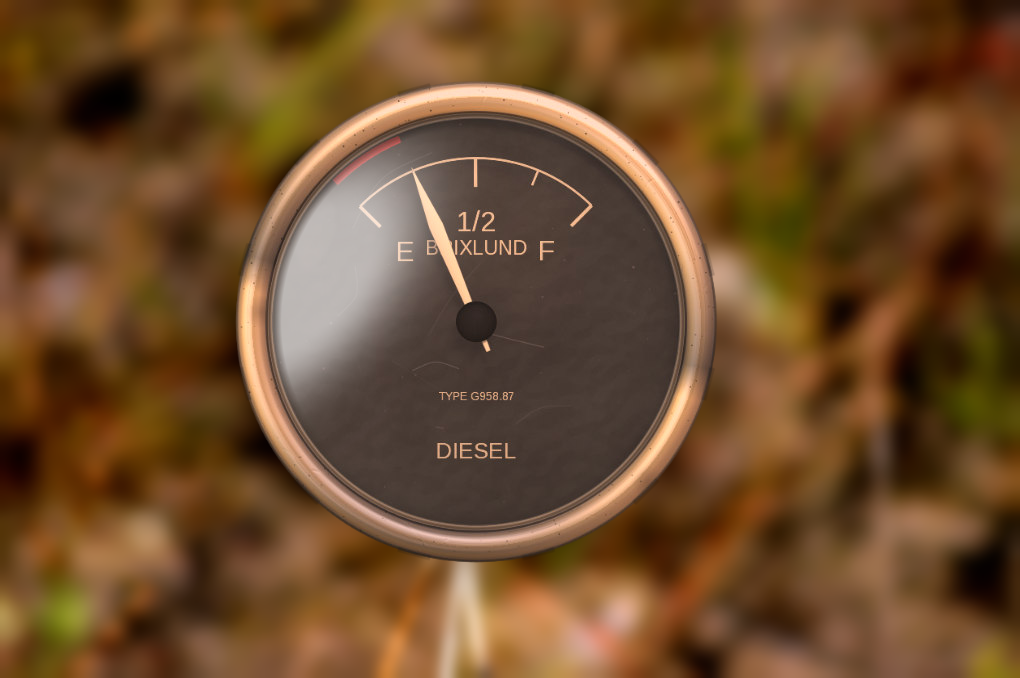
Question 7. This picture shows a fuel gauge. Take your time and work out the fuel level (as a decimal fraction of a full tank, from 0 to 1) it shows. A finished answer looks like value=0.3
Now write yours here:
value=0.25
